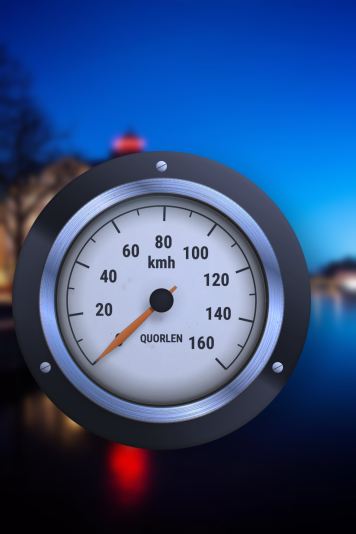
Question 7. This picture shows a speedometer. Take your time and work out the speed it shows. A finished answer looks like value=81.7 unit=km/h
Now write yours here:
value=0 unit=km/h
